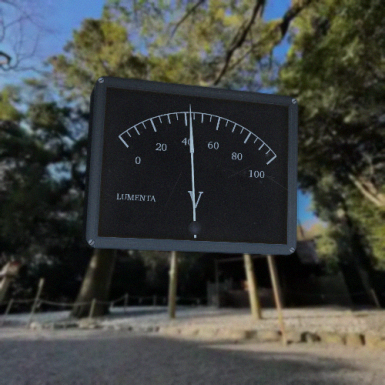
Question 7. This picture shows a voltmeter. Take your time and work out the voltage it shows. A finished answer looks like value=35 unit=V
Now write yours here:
value=42.5 unit=V
